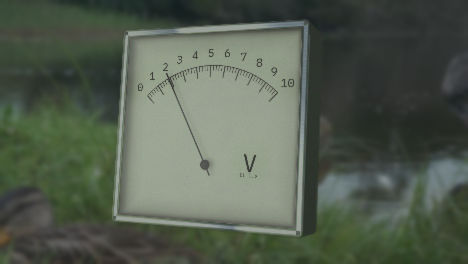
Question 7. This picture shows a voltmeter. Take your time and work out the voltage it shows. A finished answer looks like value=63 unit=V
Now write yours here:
value=2 unit=V
